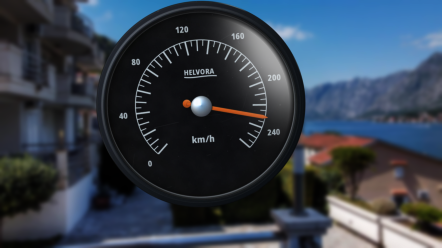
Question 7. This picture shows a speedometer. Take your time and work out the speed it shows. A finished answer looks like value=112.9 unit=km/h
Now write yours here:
value=230 unit=km/h
